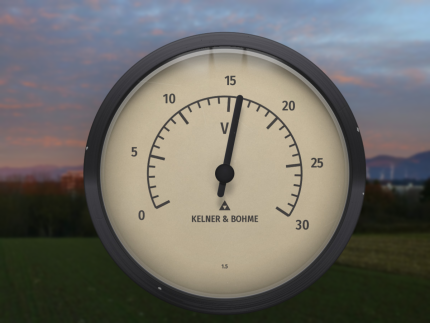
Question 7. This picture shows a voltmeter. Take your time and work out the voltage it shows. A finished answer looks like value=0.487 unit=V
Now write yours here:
value=16 unit=V
